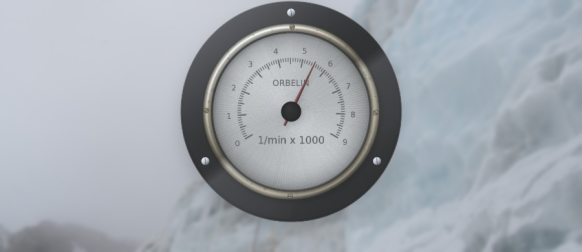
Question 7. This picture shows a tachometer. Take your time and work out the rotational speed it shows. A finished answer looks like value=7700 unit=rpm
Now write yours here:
value=5500 unit=rpm
